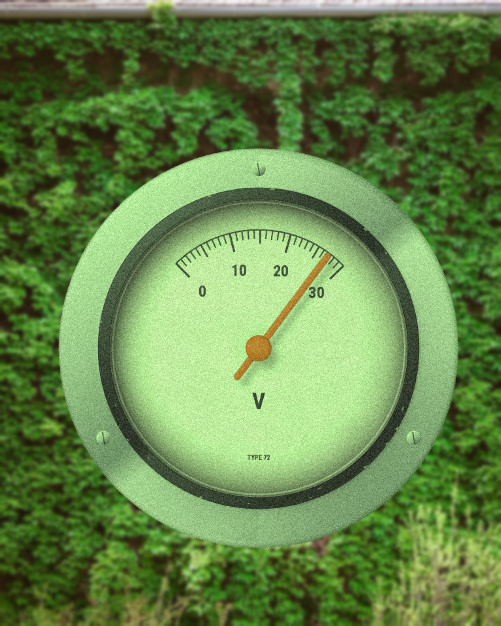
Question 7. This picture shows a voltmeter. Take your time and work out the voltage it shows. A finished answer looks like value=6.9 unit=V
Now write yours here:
value=27 unit=V
